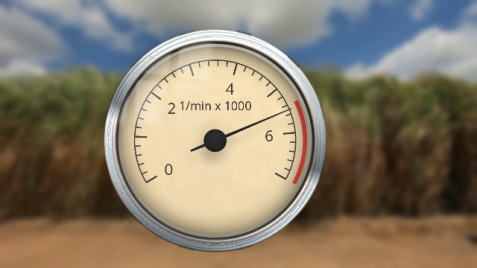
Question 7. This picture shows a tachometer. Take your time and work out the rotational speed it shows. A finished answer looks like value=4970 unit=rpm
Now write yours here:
value=5500 unit=rpm
